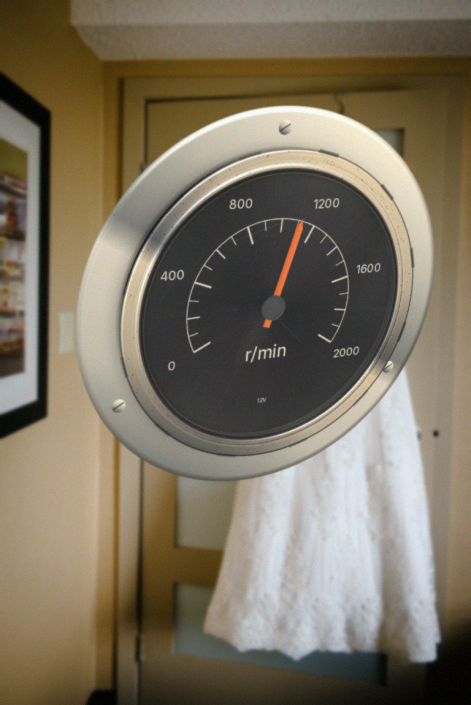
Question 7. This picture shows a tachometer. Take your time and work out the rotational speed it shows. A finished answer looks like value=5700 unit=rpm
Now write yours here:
value=1100 unit=rpm
